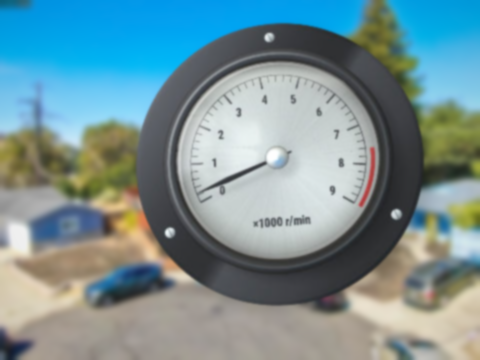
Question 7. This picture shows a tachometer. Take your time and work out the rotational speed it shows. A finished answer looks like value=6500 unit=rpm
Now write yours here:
value=200 unit=rpm
